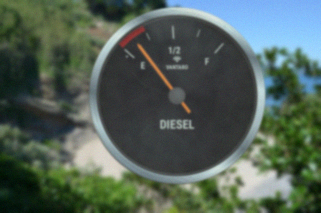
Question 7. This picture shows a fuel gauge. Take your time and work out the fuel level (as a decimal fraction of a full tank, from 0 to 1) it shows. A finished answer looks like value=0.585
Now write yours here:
value=0.125
